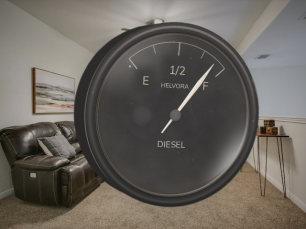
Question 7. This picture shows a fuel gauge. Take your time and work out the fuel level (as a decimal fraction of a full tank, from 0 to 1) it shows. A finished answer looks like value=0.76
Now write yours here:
value=0.875
